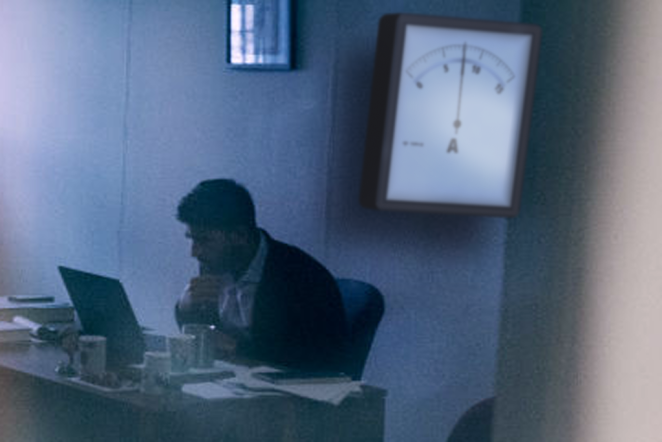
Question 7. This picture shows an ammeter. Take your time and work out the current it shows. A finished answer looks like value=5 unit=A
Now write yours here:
value=7.5 unit=A
